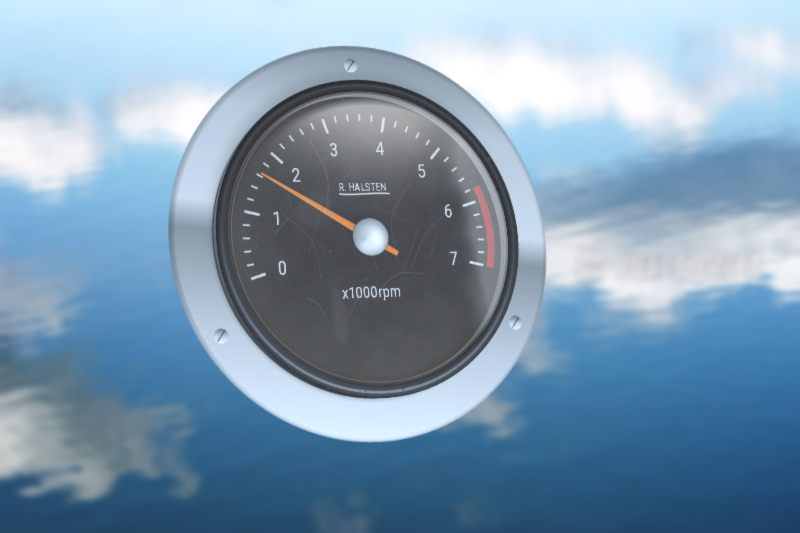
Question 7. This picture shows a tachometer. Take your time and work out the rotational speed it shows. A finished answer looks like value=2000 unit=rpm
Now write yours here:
value=1600 unit=rpm
